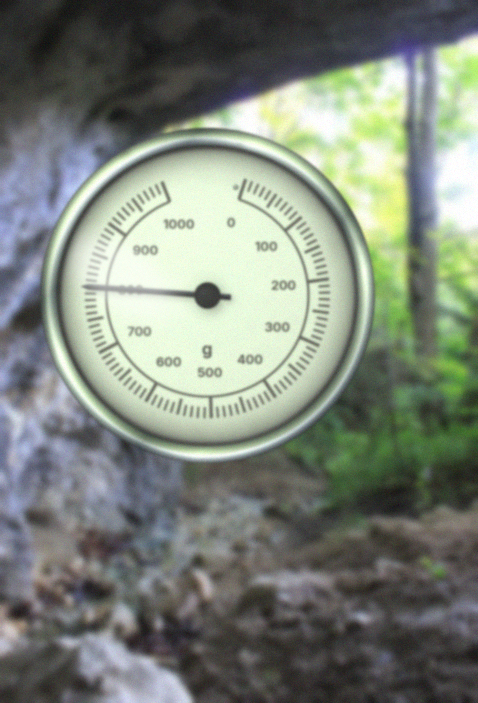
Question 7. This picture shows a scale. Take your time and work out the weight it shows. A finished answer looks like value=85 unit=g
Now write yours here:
value=800 unit=g
